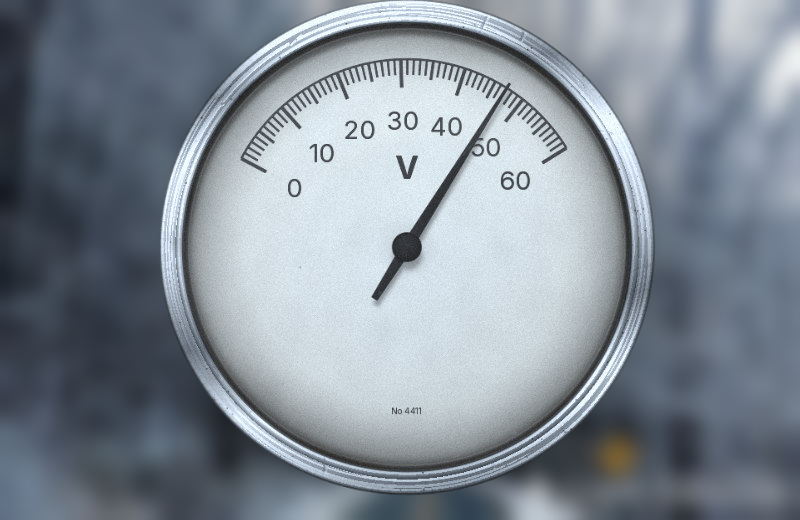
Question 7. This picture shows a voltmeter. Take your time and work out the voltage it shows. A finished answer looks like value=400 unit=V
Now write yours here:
value=47 unit=V
